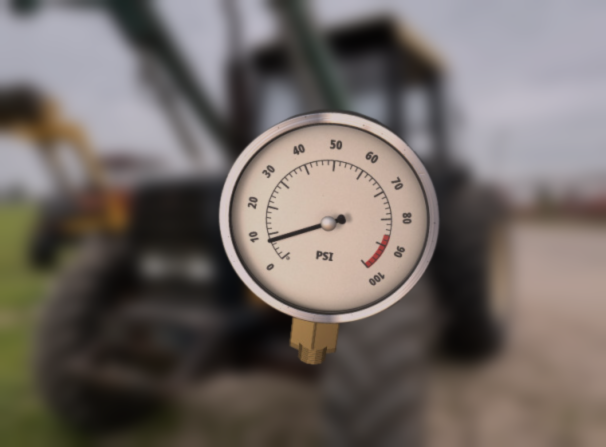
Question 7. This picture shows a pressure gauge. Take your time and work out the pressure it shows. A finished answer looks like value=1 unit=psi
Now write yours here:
value=8 unit=psi
